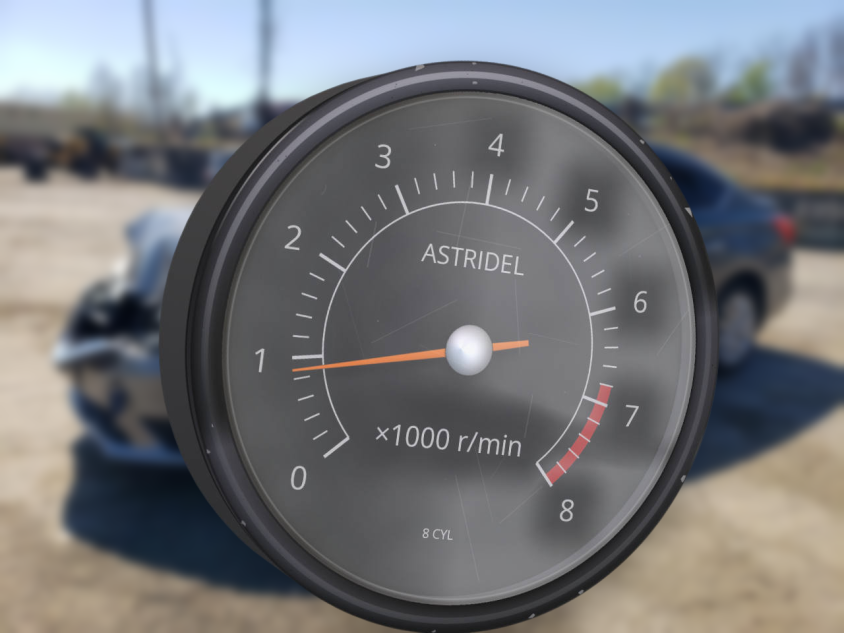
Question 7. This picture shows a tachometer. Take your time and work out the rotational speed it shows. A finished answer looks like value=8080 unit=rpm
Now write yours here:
value=900 unit=rpm
